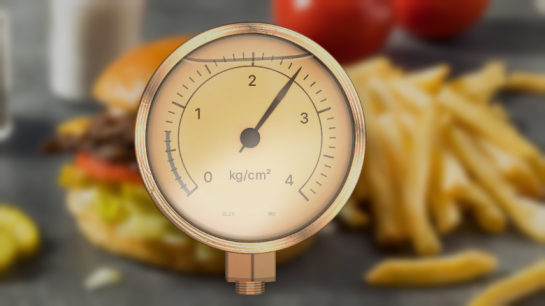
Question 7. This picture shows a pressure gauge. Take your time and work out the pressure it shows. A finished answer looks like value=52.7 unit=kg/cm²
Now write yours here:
value=2.5 unit=kg/cm²
